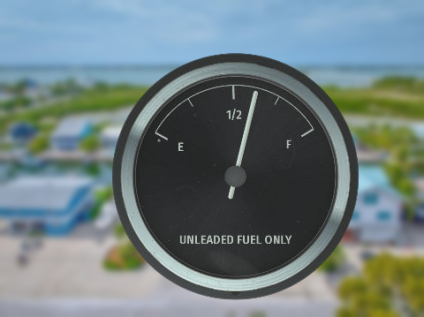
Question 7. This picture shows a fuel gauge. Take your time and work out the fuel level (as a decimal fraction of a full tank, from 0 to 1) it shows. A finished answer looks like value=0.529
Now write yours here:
value=0.625
